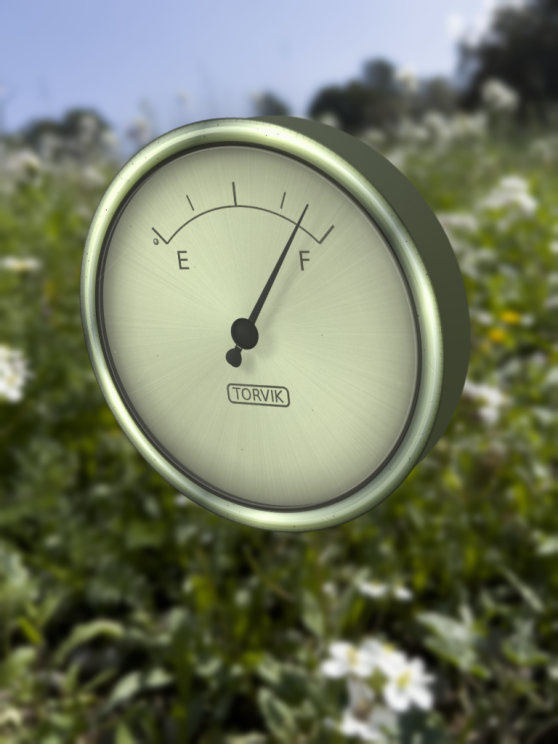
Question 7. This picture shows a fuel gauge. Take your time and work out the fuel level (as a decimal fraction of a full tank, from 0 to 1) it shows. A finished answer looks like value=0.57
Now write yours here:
value=0.875
